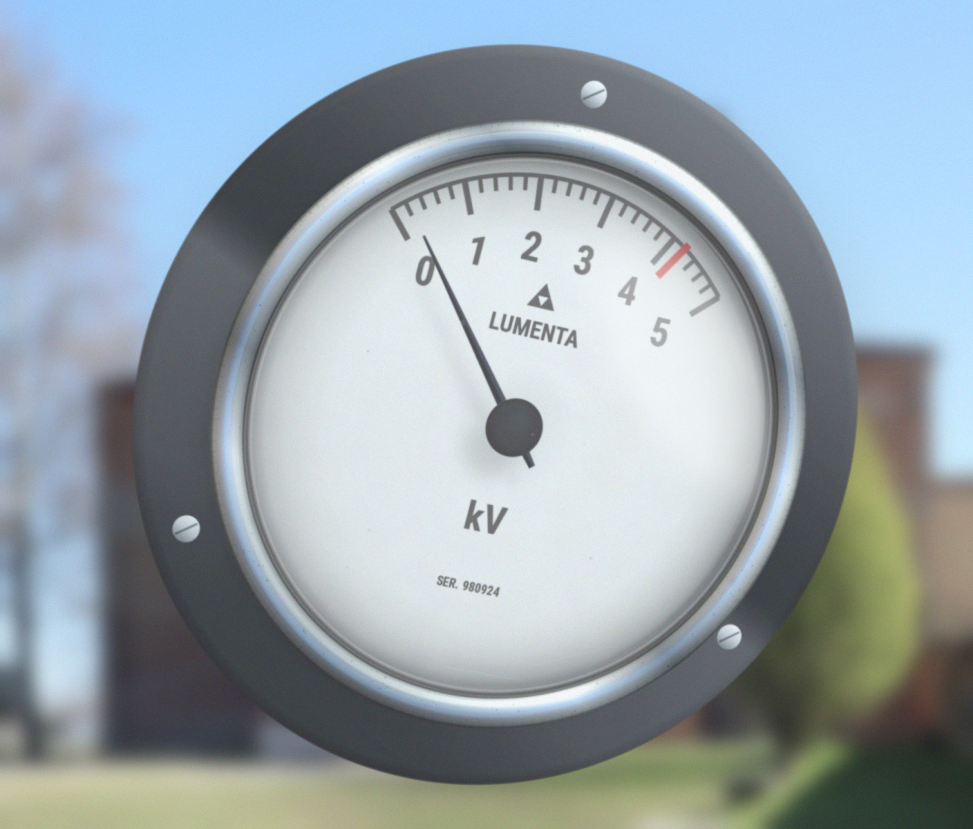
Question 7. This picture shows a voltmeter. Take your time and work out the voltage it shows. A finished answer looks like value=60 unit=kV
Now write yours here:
value=0.2 unit=kV
